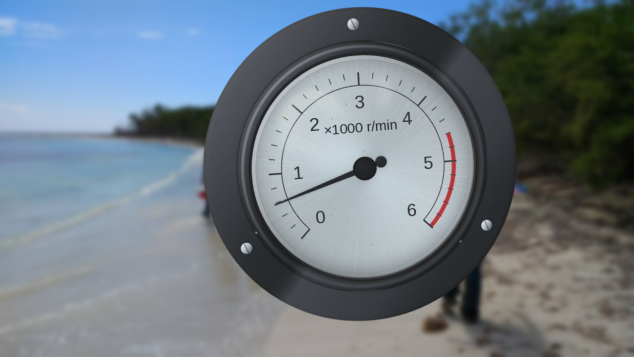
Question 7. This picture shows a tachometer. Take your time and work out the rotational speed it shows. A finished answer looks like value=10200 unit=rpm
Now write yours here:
value=600 unit=rpm
